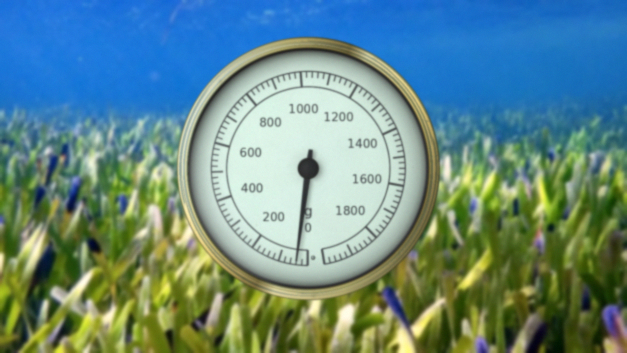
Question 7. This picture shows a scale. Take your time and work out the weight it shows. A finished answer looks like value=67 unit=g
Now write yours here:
value=40 unit=g
